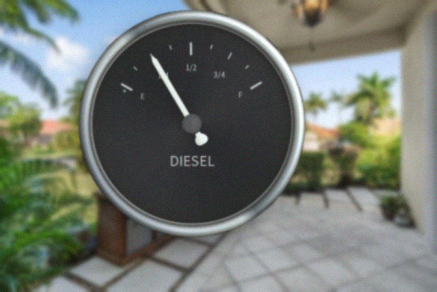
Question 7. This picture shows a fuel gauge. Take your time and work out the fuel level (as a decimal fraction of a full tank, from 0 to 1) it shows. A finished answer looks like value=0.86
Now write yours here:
value=0.25
